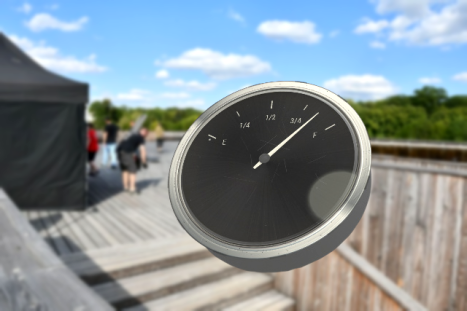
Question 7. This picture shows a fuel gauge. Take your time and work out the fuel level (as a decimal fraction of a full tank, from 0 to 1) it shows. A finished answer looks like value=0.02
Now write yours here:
value=0.875
